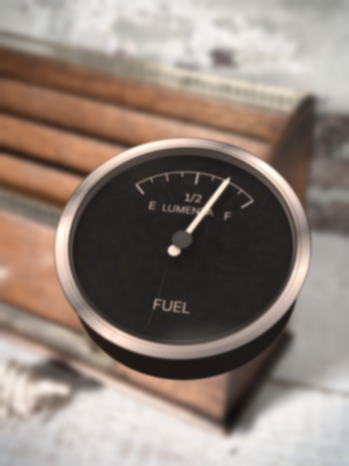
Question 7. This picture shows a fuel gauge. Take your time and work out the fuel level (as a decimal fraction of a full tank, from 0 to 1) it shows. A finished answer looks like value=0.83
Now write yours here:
value=0.75
